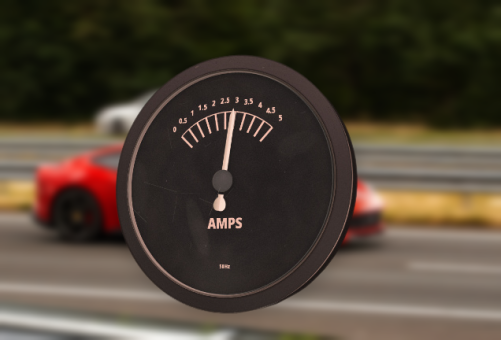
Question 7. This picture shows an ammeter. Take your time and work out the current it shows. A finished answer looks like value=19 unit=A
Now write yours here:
value=3 unit=A
